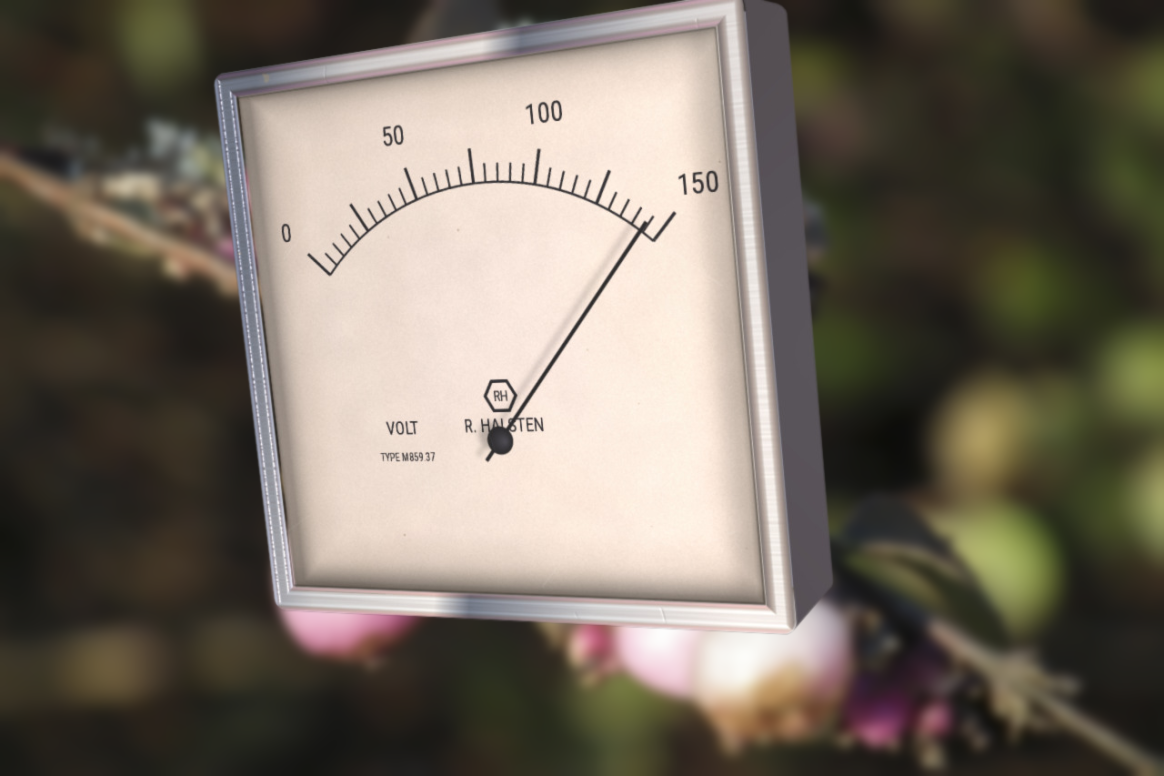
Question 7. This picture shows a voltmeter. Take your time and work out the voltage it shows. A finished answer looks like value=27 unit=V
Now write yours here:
value=145 unit=V
